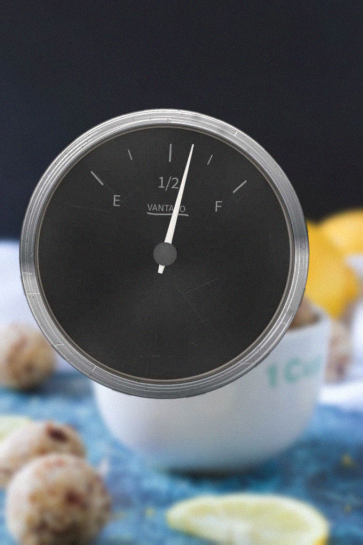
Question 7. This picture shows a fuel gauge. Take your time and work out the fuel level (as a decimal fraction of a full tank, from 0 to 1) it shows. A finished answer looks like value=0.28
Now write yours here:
value=0.625
